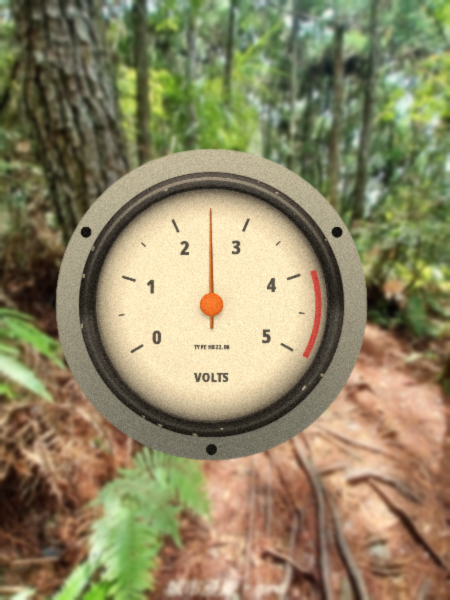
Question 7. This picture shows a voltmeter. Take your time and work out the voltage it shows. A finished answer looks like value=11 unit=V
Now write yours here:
value=2.5 unit=V
